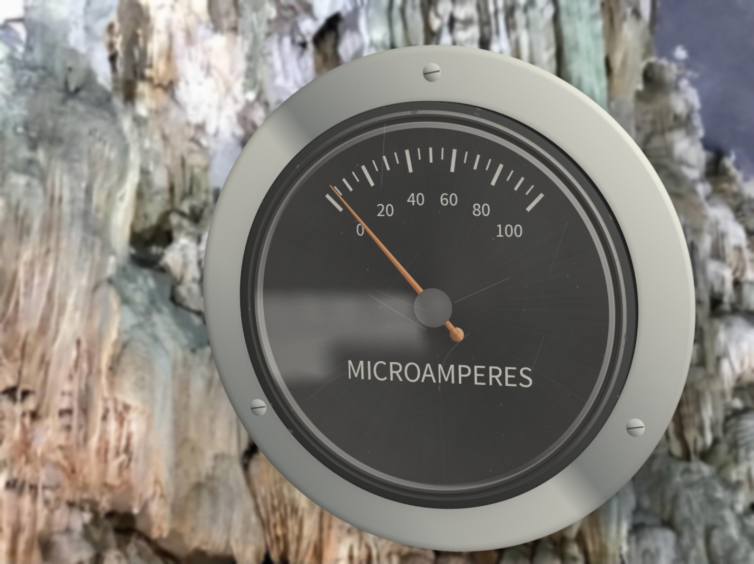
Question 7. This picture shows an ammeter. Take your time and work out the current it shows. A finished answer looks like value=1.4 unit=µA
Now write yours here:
value=5 unit=µA
